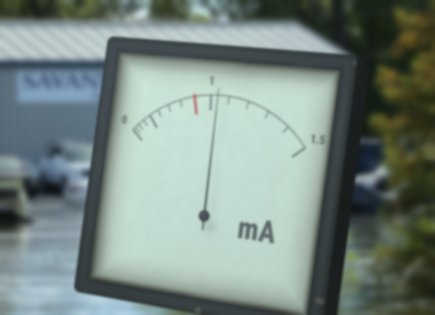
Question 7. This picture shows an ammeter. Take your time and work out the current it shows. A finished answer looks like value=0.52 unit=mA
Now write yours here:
value=1.05 unit=mA
